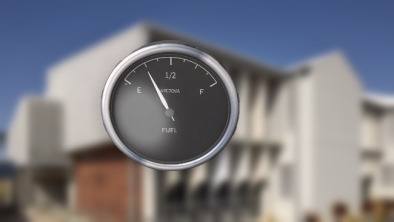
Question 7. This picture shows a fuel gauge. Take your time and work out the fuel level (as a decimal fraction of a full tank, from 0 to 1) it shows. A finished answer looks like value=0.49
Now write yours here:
value=0.25
